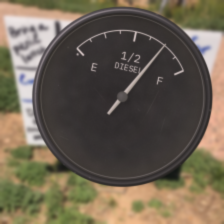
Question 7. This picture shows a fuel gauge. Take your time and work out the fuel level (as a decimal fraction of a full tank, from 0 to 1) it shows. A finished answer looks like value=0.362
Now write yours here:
value=0.75
